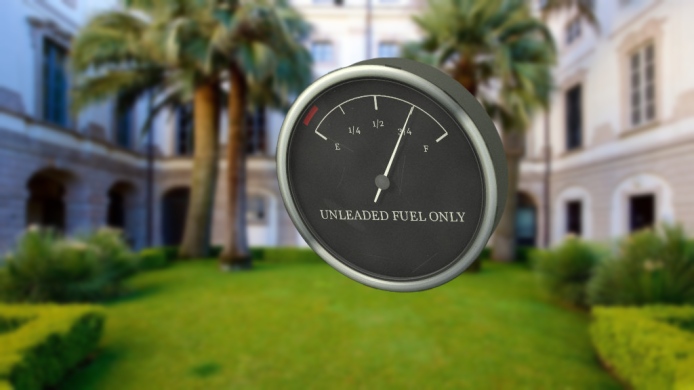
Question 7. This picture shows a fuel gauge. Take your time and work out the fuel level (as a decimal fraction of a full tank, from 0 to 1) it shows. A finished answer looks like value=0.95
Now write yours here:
value=0.75
